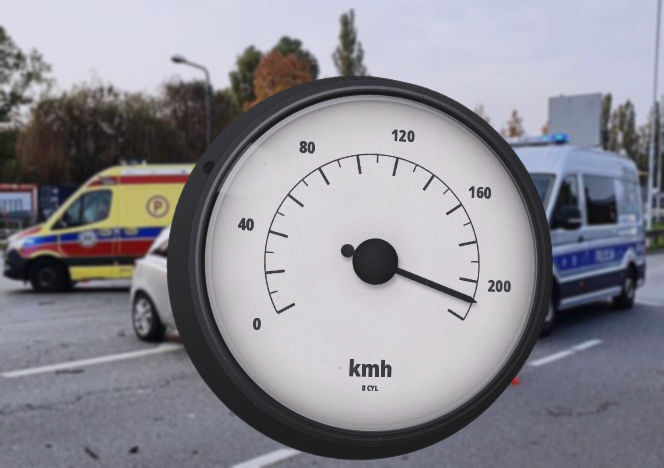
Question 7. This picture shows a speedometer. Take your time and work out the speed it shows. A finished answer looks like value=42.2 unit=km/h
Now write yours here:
value=210 unit=km/h
